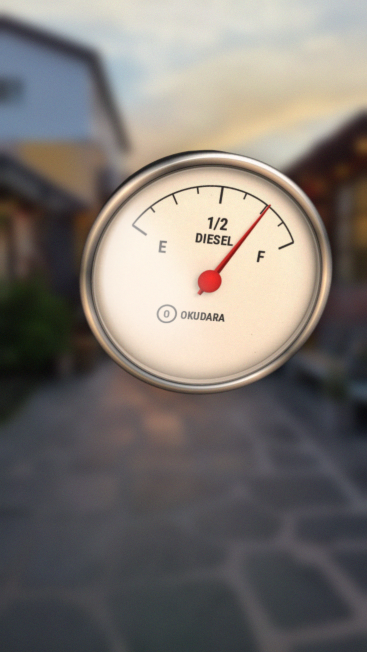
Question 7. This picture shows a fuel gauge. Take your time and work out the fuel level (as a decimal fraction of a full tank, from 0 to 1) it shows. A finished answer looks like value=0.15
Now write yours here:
value=0.75
